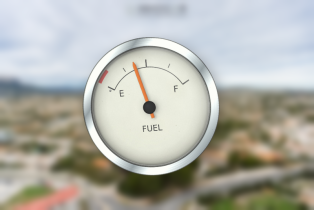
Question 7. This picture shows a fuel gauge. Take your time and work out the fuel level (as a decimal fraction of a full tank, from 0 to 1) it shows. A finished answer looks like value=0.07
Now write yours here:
value=0.375
